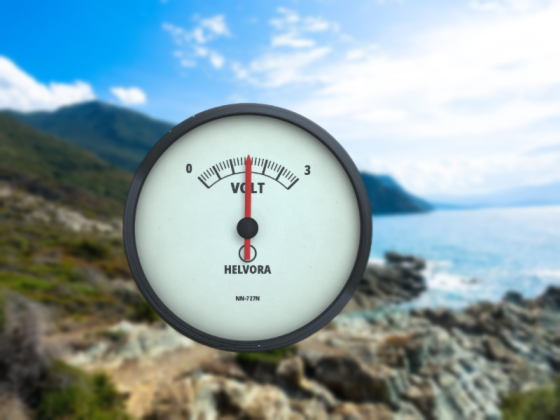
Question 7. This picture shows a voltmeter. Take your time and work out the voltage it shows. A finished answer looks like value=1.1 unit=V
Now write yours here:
value=1.5 unit=V
